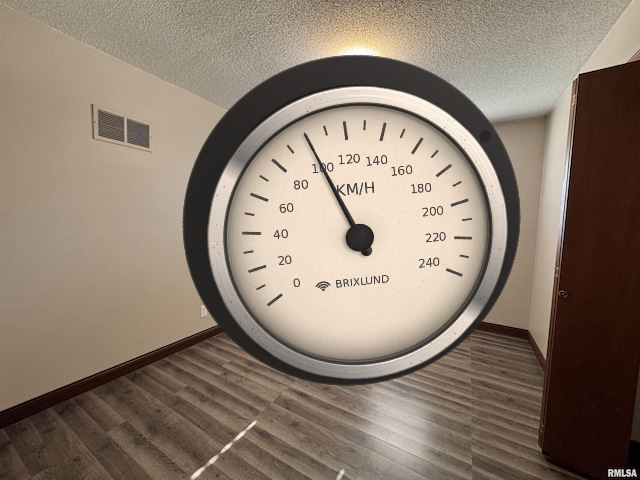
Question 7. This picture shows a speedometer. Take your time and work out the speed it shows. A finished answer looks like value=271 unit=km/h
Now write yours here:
value=100 unit=km/h
